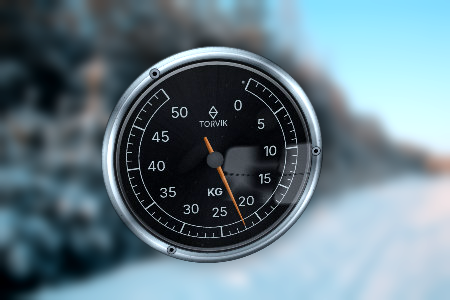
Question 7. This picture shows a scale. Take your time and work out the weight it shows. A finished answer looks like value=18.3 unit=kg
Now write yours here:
value=22 unit=kg
